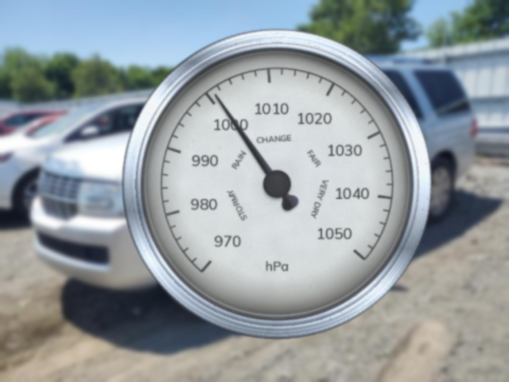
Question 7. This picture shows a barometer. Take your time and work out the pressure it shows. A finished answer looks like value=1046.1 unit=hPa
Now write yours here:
value=1001 unit=hPa
